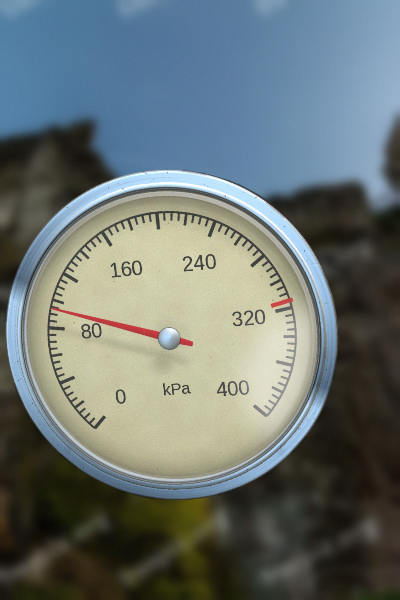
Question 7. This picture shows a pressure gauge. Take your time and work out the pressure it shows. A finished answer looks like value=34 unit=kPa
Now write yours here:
value=95 unit=kPa
